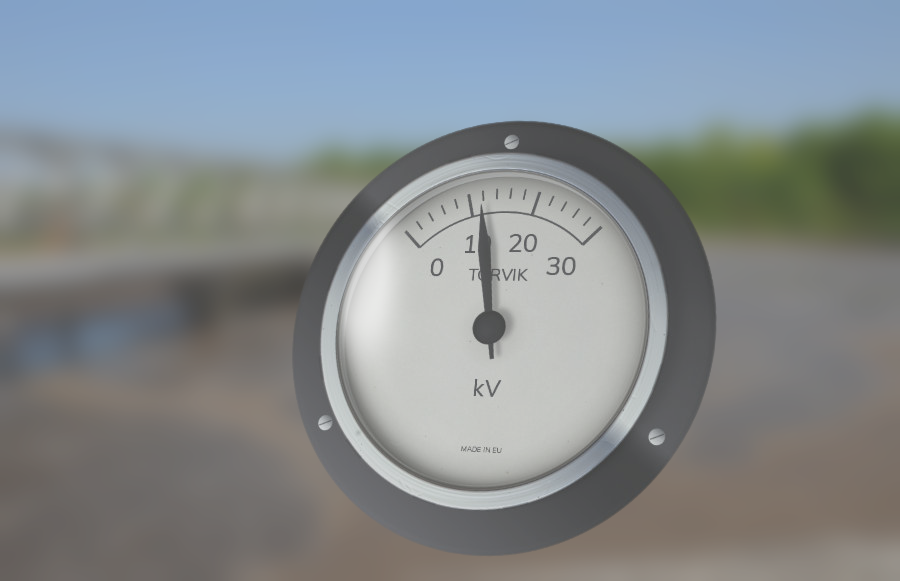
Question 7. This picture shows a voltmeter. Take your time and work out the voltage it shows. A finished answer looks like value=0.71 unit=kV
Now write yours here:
value=12 unit=kV
